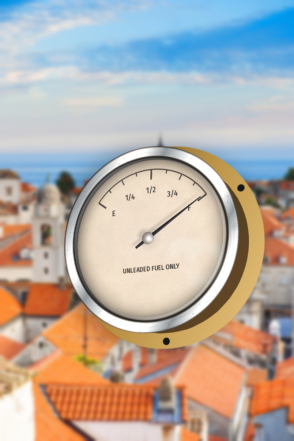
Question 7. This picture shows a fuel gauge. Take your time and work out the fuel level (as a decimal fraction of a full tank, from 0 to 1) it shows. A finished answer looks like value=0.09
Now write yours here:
value=1
